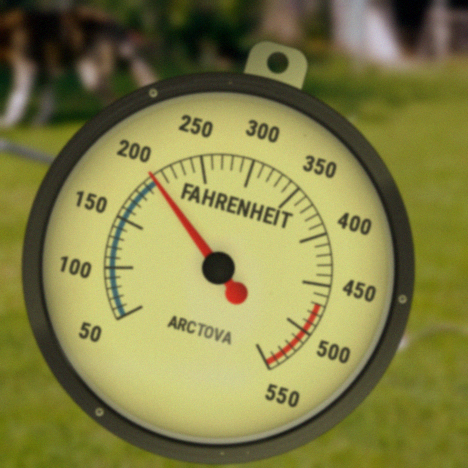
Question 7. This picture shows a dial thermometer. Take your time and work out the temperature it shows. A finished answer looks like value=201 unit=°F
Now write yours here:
value=200 unit=°F
